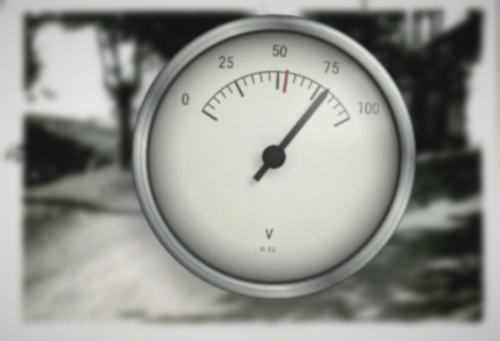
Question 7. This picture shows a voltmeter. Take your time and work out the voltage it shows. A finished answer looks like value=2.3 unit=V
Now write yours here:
value=80 unit=V
